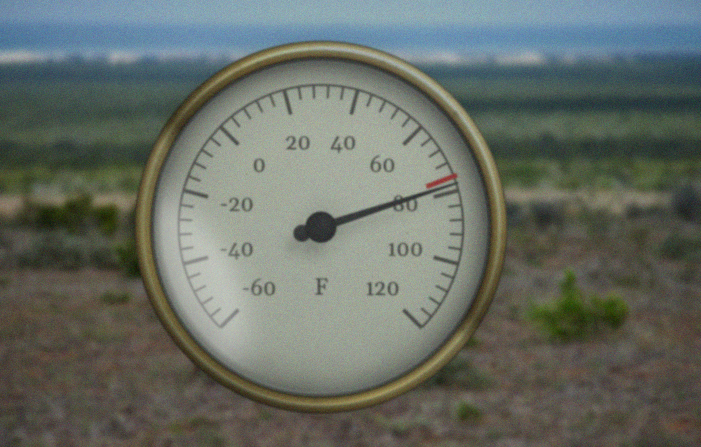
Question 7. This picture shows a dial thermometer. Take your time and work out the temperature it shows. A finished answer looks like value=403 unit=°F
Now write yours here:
value=78 unit=°F
